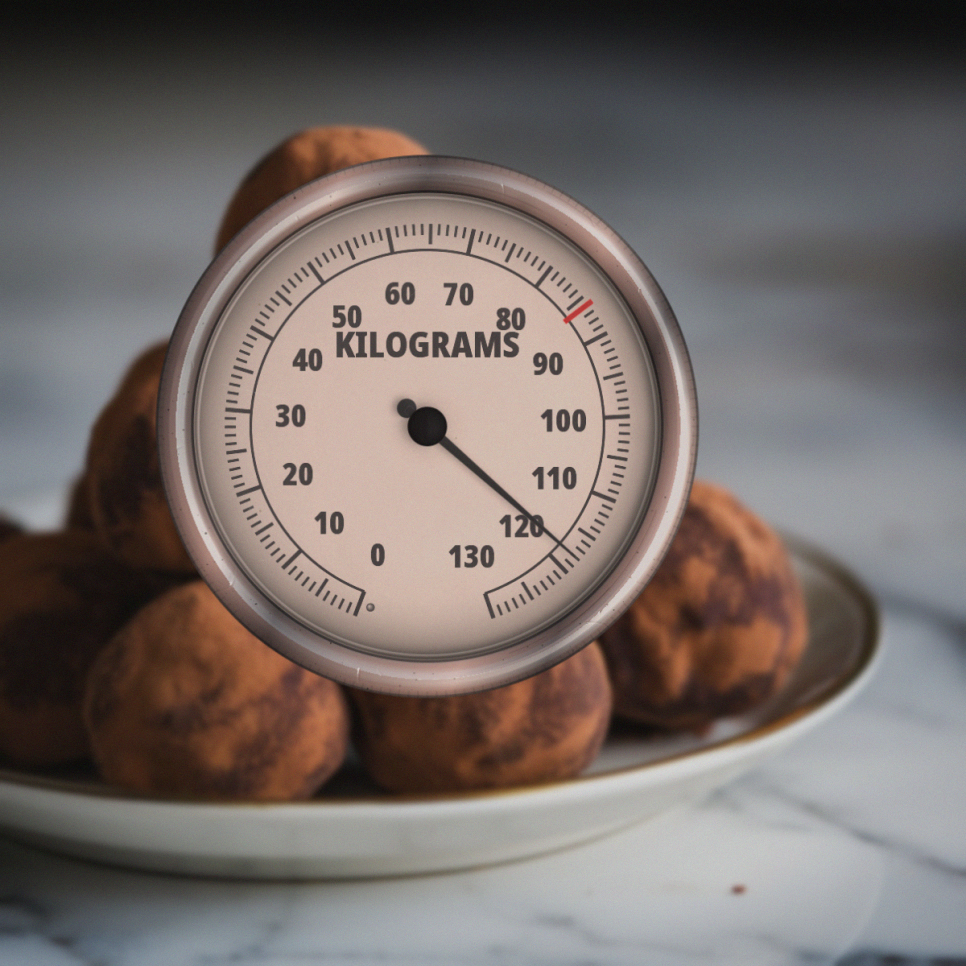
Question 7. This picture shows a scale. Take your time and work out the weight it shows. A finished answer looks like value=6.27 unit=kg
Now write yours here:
value=118 unit=kg
